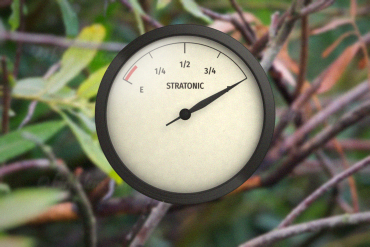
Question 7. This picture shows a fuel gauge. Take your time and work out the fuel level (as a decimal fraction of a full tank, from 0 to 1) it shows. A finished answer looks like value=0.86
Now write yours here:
value=1
